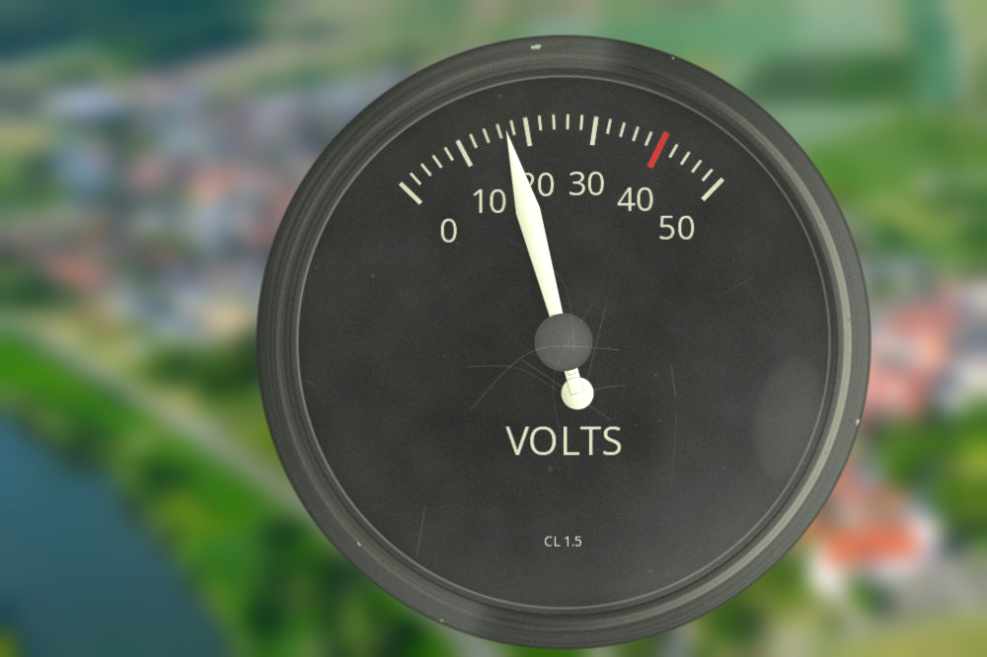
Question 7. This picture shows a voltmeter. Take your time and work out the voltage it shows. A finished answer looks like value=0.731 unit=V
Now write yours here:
value=17 unit=V
